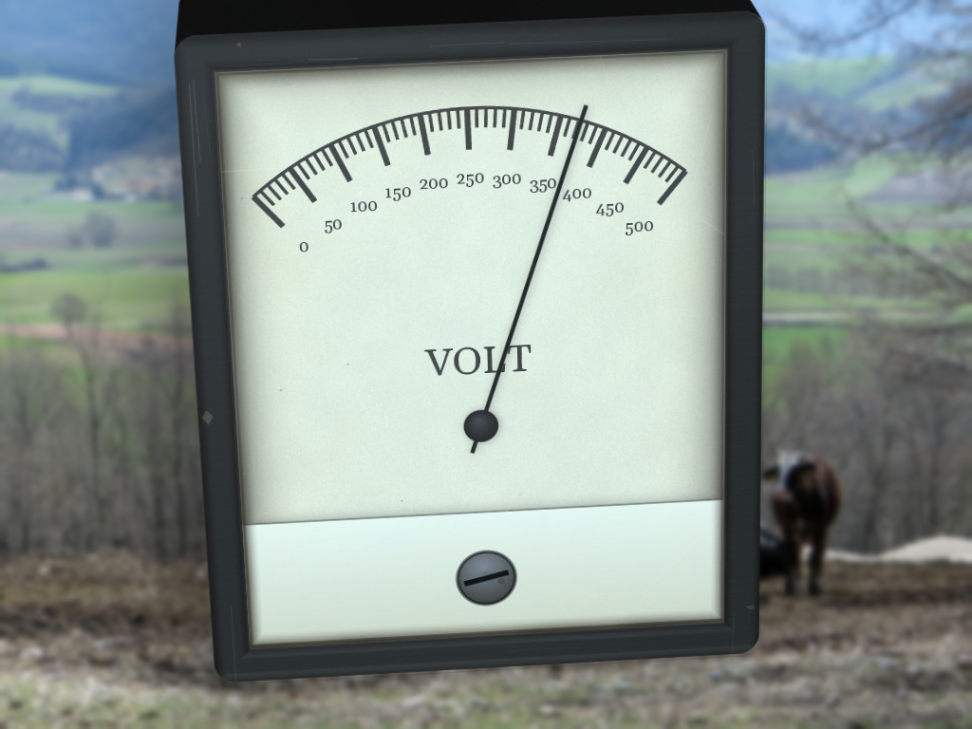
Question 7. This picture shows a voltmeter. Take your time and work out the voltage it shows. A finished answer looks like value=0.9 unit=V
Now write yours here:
value=370 unit=V
